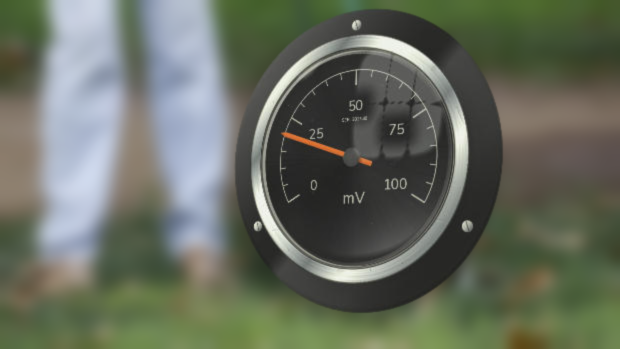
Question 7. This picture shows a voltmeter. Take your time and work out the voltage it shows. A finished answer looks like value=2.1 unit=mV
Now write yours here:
value=20 unit=mV
